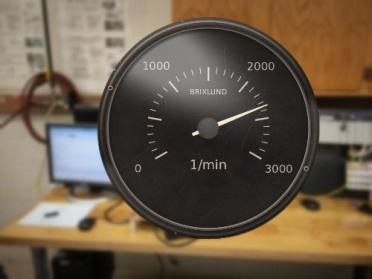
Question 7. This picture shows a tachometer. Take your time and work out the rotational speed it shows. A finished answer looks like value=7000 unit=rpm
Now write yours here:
value=2350 unit=rpm
